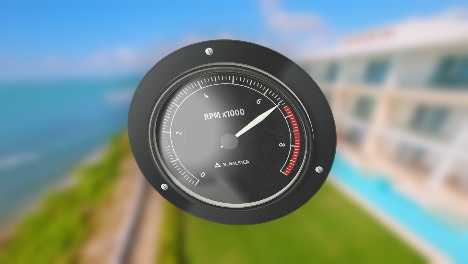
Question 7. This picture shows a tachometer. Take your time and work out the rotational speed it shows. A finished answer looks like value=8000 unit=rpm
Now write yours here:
value=6500 unit=rpm
